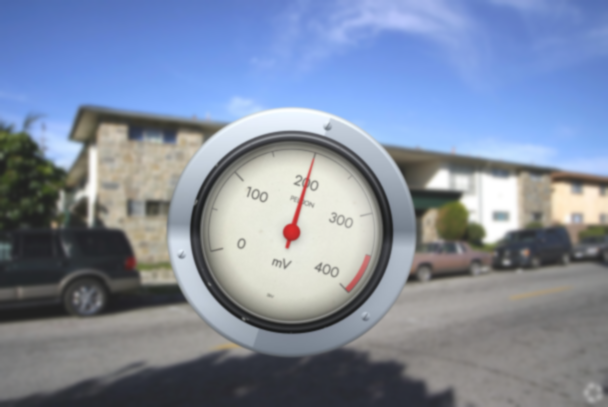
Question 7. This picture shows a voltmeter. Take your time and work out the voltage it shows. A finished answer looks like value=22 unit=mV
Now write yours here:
value=200 unit=mV
